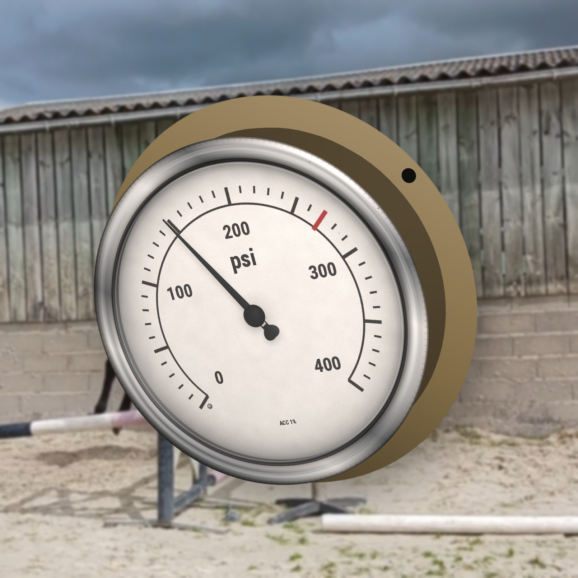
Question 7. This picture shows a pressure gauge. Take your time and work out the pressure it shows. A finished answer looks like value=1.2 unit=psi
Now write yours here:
value=150 unit=psi
